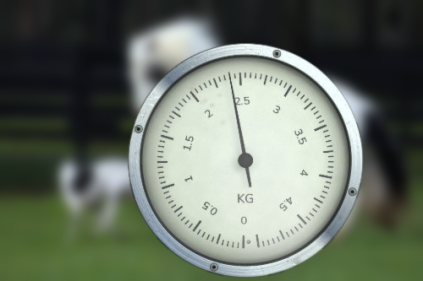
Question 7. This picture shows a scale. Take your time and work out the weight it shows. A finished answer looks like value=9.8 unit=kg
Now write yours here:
value=2.4 unit=kg
